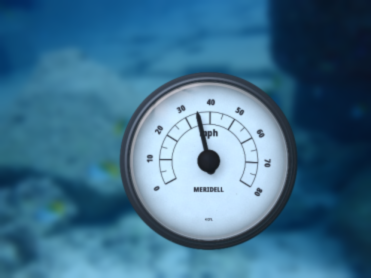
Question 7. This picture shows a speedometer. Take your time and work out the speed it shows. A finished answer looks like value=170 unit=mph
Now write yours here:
value=35 unit=mph
